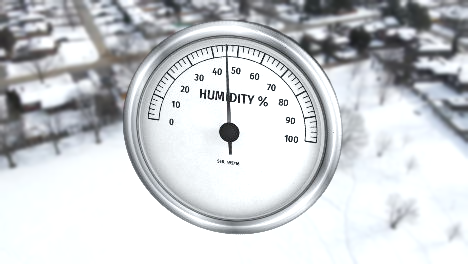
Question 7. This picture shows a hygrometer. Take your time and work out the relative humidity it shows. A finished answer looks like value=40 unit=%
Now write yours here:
value=46 unit=%
